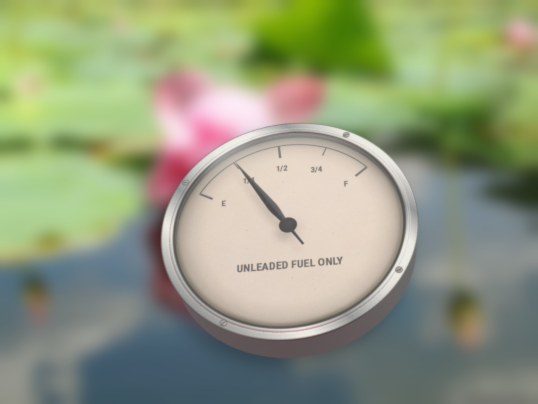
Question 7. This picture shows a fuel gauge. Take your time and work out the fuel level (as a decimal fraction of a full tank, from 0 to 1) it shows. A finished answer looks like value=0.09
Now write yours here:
value=0.25
